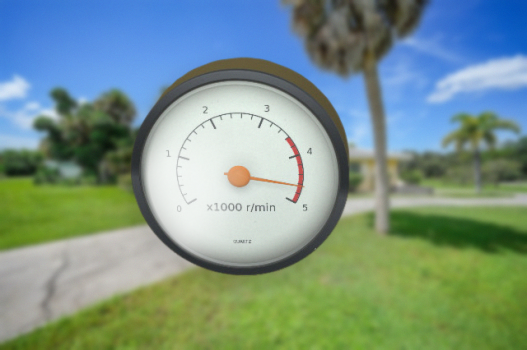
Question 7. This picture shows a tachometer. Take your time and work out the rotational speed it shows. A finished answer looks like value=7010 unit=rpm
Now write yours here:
value=4600 unit=rpm
